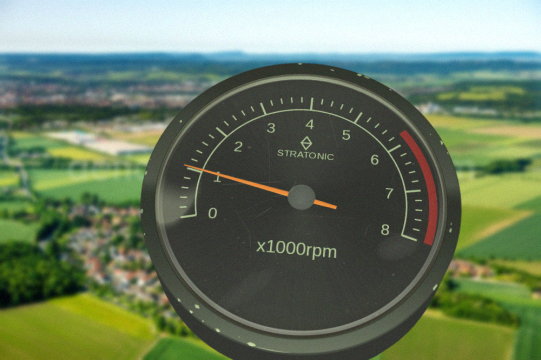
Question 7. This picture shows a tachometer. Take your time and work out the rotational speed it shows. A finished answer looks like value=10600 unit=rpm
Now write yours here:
value=1000 unit=rpm
